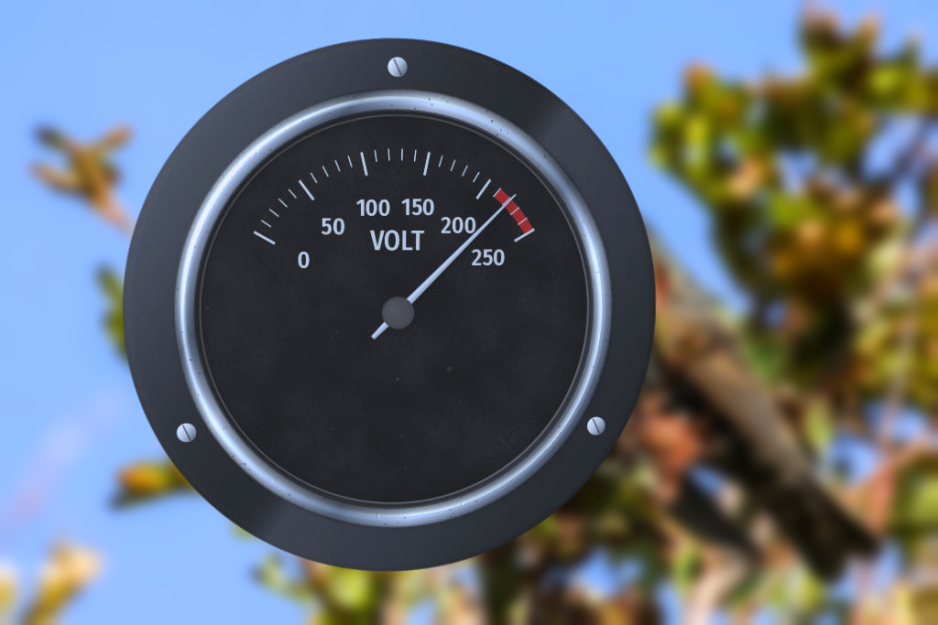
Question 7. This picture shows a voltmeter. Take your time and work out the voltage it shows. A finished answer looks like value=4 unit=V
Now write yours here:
value=220 unit=V
